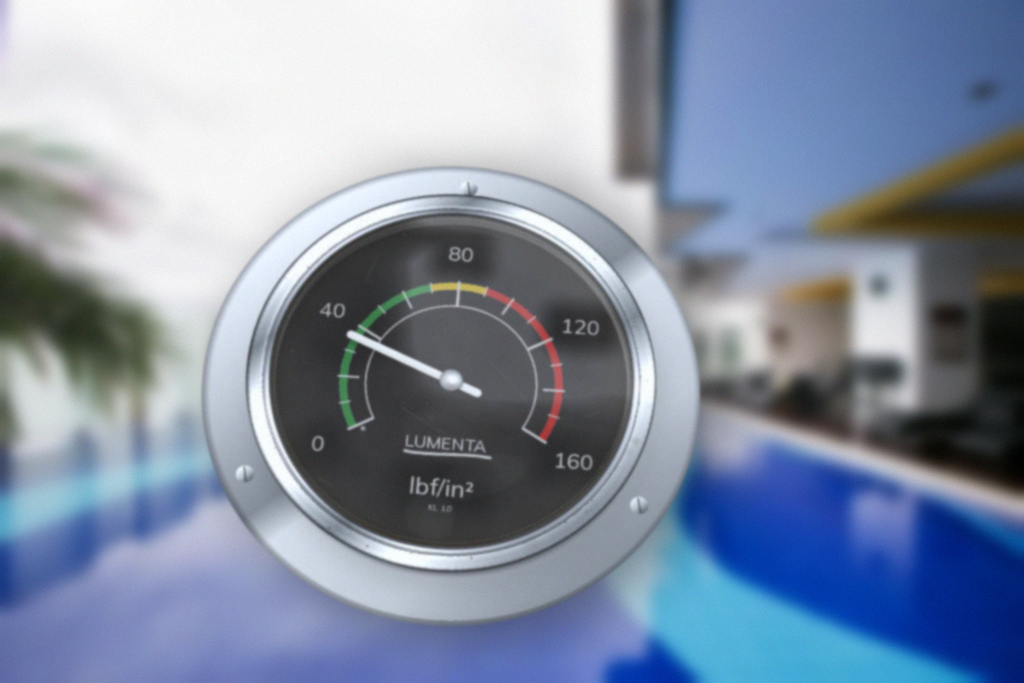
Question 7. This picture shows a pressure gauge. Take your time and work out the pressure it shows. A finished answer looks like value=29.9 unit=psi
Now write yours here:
value=35 unit=psi
